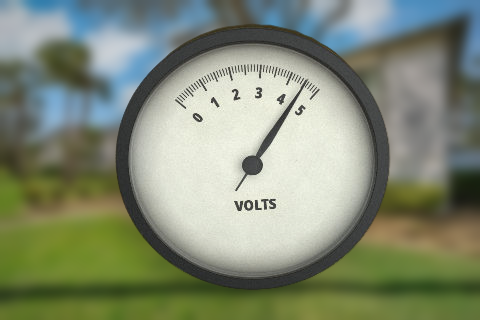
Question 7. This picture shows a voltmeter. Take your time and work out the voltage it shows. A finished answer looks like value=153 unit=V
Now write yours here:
value=4.5 unit=V
